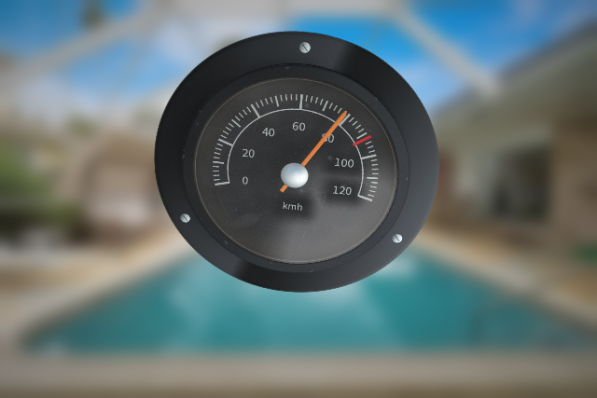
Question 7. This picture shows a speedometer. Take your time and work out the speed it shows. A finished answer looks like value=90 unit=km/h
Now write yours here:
value=78 unit=km/h
